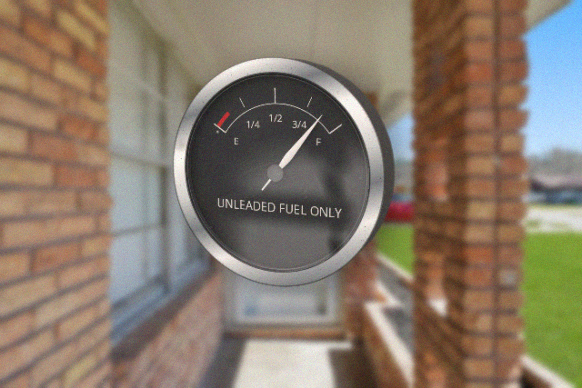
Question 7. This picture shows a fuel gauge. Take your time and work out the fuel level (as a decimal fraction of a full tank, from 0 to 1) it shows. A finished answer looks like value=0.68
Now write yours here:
value=0.875
